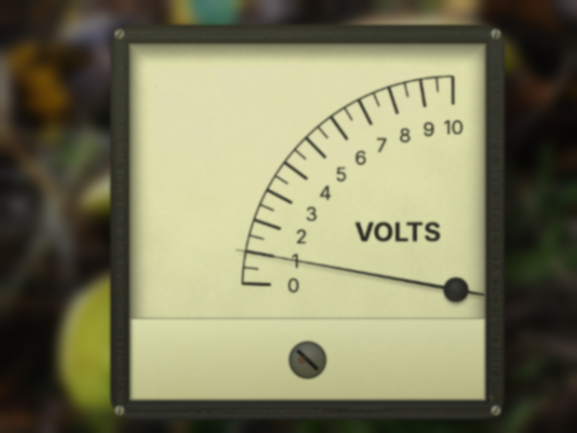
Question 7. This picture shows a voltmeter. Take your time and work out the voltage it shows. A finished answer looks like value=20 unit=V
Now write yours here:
value=1 unit=V
